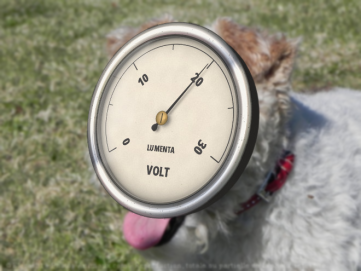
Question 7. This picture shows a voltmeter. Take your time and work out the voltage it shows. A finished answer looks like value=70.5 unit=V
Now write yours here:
value=20 unit=V
